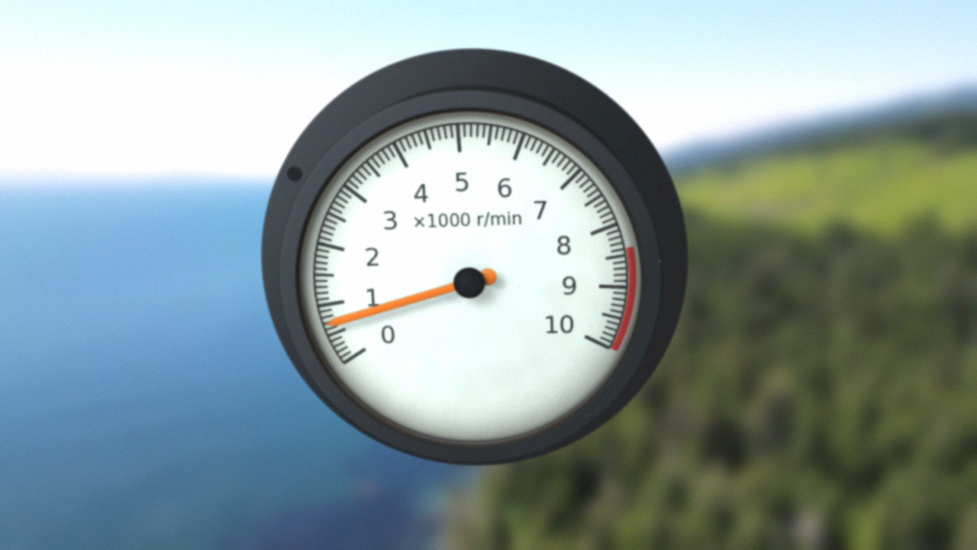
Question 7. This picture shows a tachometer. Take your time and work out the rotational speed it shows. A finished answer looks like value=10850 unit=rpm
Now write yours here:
value=700 unit=rpm
